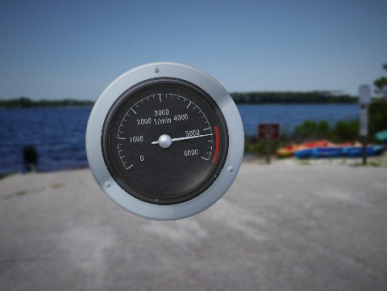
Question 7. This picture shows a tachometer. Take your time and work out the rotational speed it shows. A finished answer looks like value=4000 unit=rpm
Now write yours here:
value=5200 unit=rpm
